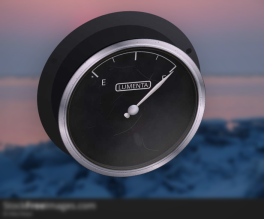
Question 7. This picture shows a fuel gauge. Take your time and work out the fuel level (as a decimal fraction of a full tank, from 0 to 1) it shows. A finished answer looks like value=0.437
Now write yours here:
value=1
